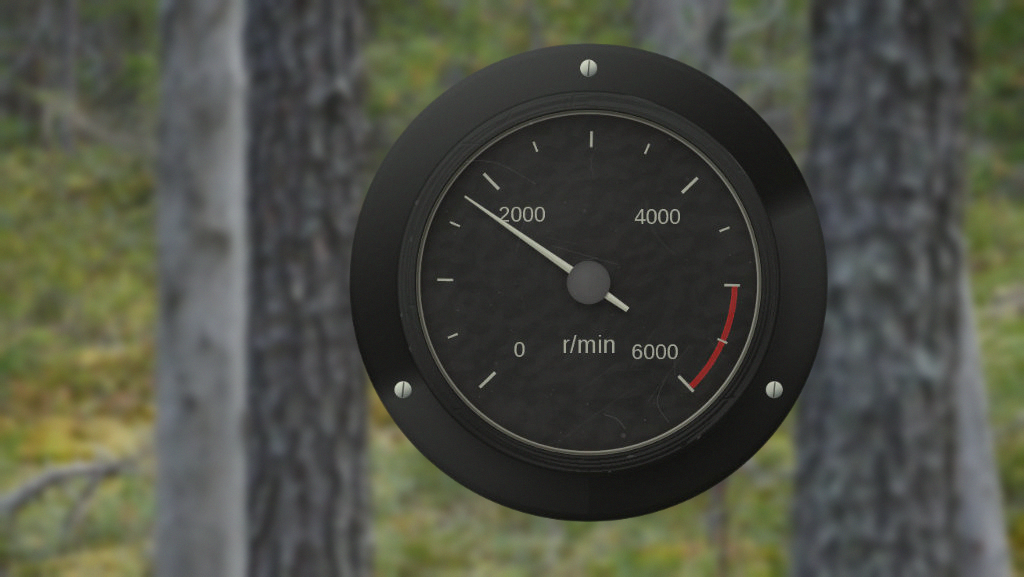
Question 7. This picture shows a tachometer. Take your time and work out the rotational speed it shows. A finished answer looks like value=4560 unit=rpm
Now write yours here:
value=1750 unit=rpm
